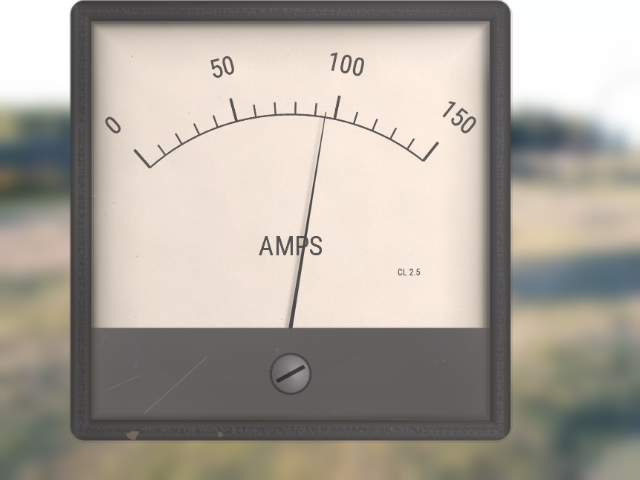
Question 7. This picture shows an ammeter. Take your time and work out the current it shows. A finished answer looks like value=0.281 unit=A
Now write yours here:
value=95 unit=A
